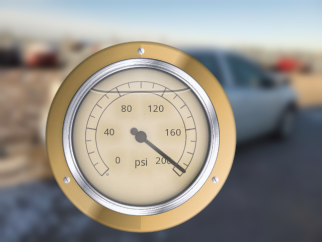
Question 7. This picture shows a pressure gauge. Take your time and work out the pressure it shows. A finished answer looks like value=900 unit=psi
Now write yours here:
value=195 unit=psi
